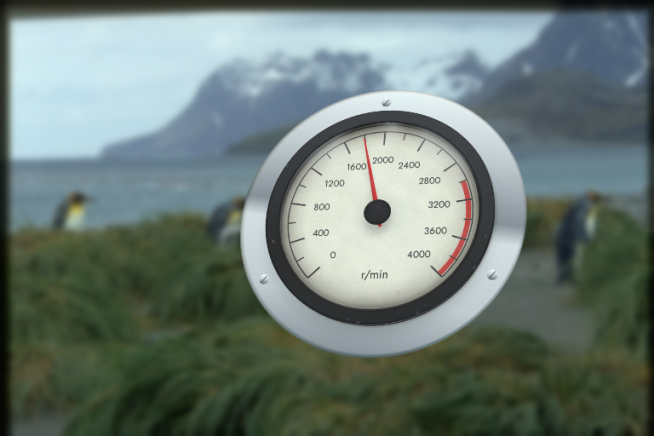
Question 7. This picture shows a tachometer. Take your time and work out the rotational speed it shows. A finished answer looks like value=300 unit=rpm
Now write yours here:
value=1800 unit=rpm
